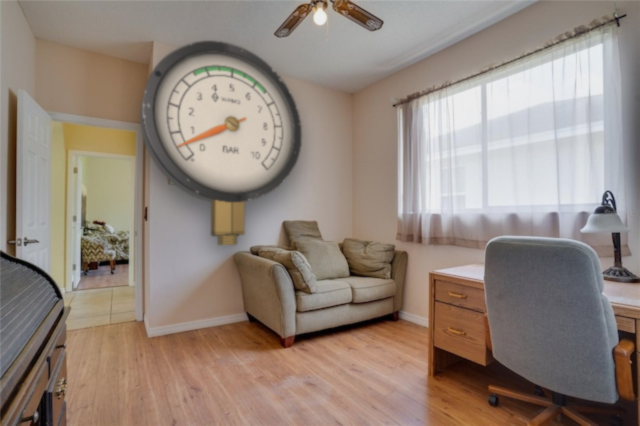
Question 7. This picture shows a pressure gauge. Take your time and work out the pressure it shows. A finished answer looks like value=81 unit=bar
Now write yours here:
value=0.5 unit=bar
